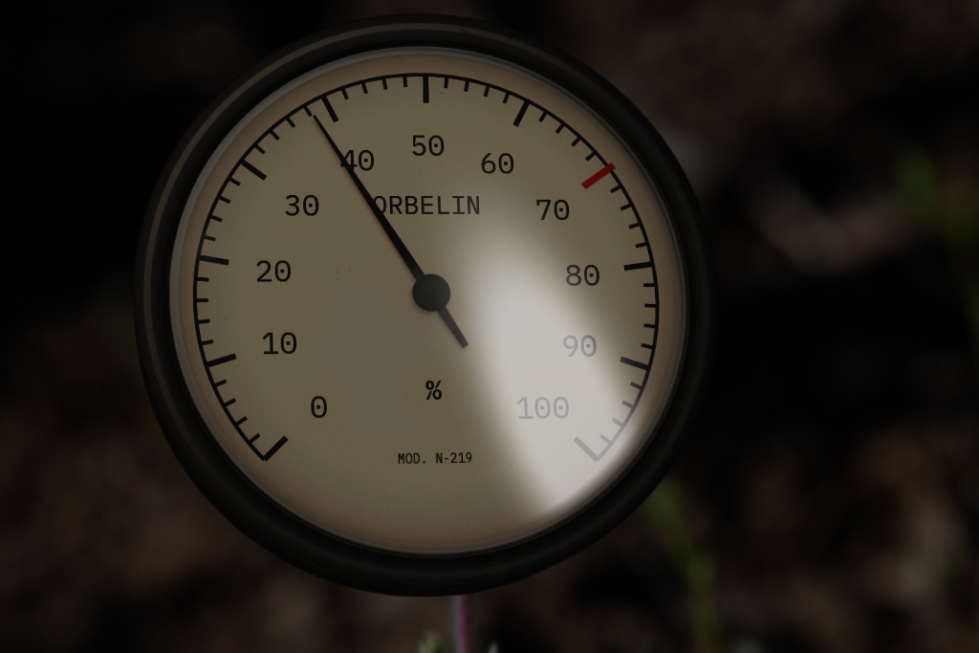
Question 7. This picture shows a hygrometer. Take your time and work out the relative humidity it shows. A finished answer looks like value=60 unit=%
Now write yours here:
value=38 unit=%
